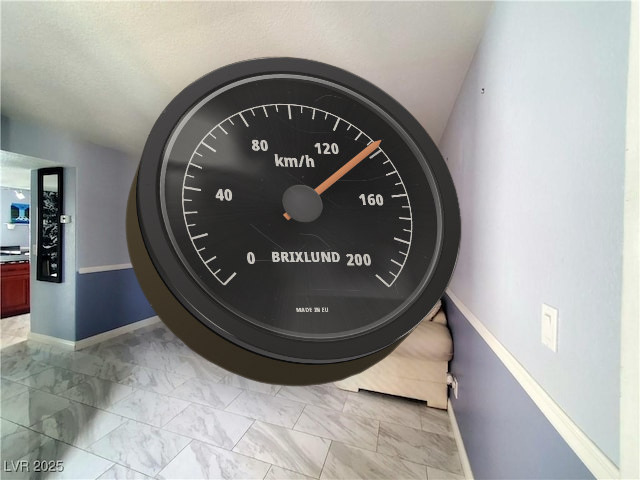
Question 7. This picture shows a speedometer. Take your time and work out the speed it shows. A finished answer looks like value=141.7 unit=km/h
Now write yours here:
value=137.5 unit=km/h
